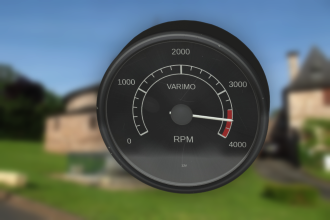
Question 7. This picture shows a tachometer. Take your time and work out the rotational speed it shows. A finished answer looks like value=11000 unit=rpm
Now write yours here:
value=3600 unit=rpm
